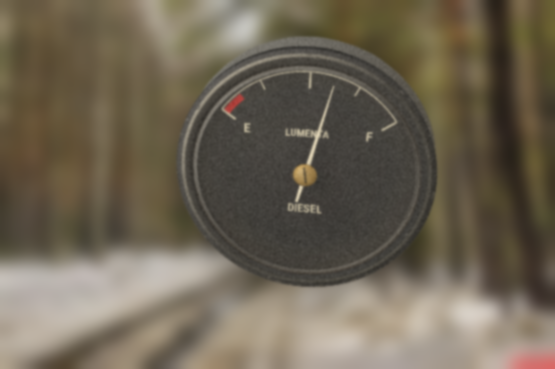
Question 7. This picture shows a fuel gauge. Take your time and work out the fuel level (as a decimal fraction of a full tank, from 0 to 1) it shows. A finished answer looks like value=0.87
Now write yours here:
value=0.625
